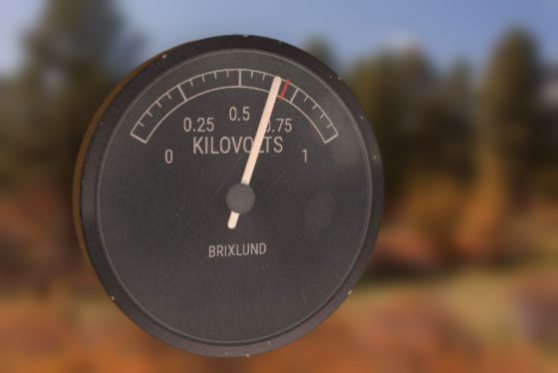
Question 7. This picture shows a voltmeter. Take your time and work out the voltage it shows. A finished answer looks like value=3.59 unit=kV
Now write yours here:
value=0.65 unit=kV
